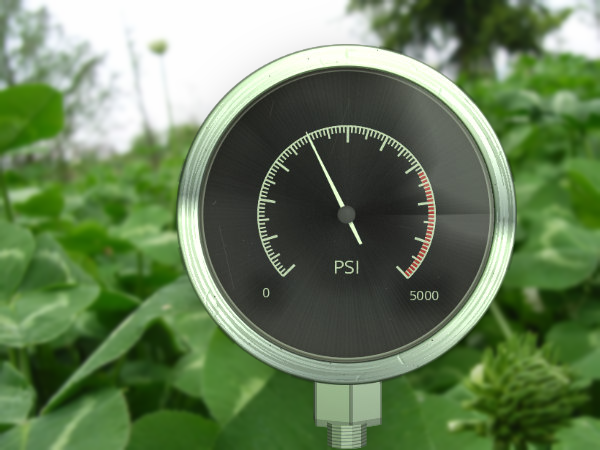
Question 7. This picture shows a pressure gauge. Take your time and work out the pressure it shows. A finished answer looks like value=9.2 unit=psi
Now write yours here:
value=2000 unit=psi
